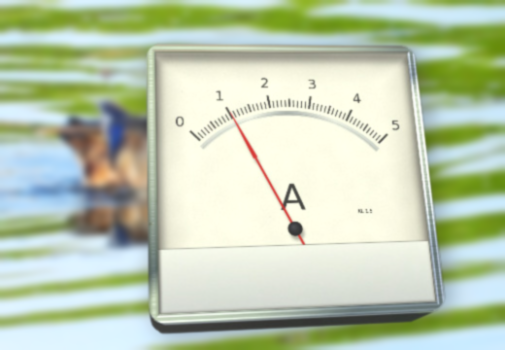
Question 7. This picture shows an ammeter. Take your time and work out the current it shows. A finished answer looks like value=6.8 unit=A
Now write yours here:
value=1 unit=A
